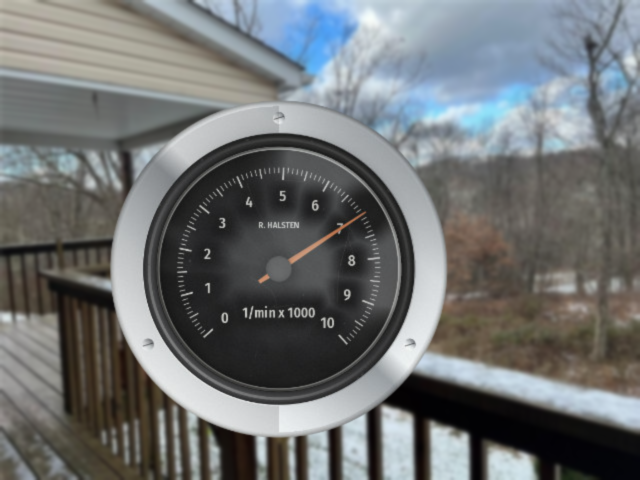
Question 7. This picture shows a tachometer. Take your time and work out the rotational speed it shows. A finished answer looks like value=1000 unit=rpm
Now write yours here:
value=7000 unit=rpm
